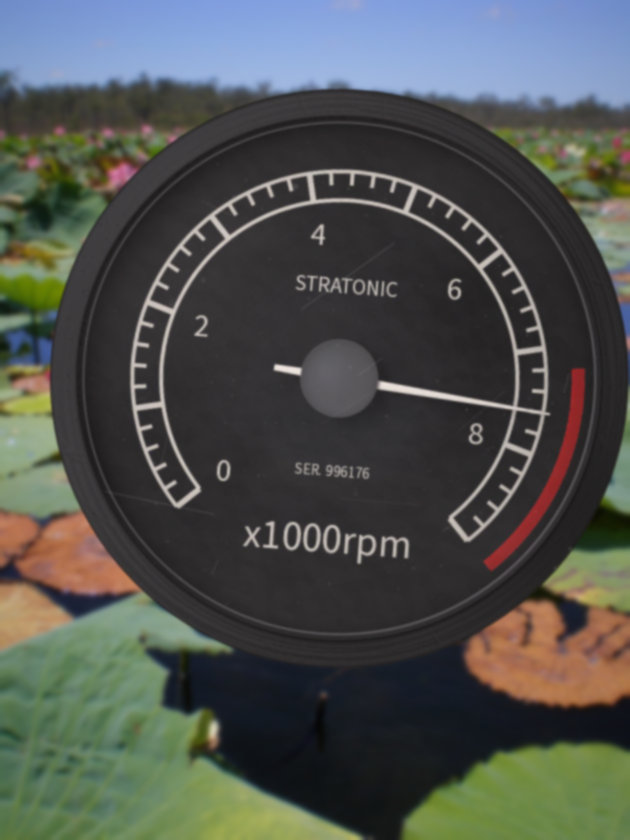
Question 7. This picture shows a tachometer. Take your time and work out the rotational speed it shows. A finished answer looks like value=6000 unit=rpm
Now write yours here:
value=7600 unit=rpm
